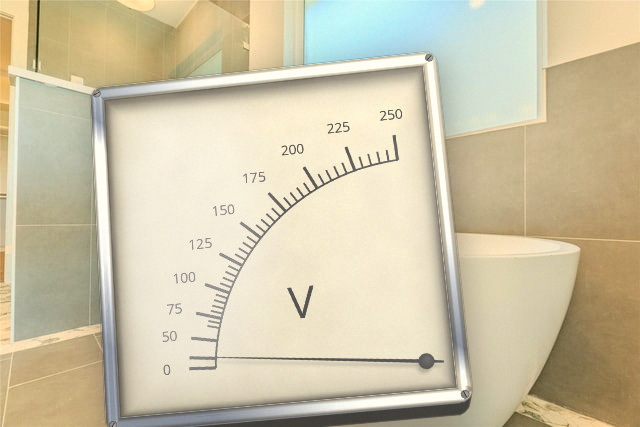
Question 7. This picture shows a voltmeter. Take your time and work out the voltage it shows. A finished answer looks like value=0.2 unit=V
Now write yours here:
value=25 unit=V
